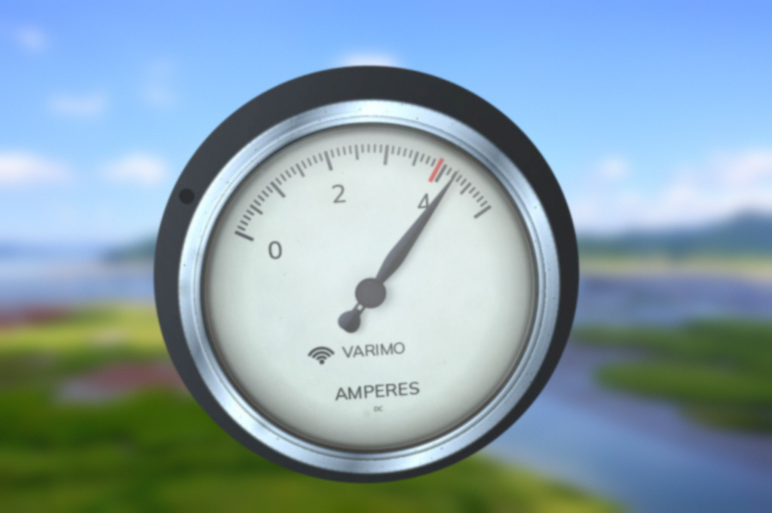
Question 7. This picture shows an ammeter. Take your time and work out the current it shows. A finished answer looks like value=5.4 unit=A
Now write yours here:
value=4.2 unit=A
